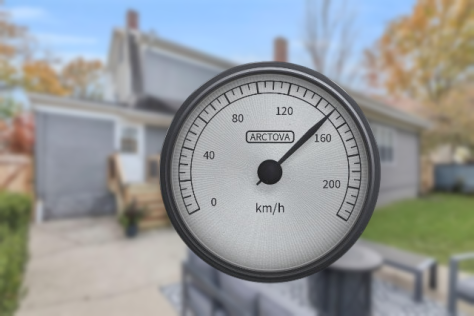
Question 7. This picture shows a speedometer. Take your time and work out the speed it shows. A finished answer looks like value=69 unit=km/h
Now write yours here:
value=150 unit=km/h
